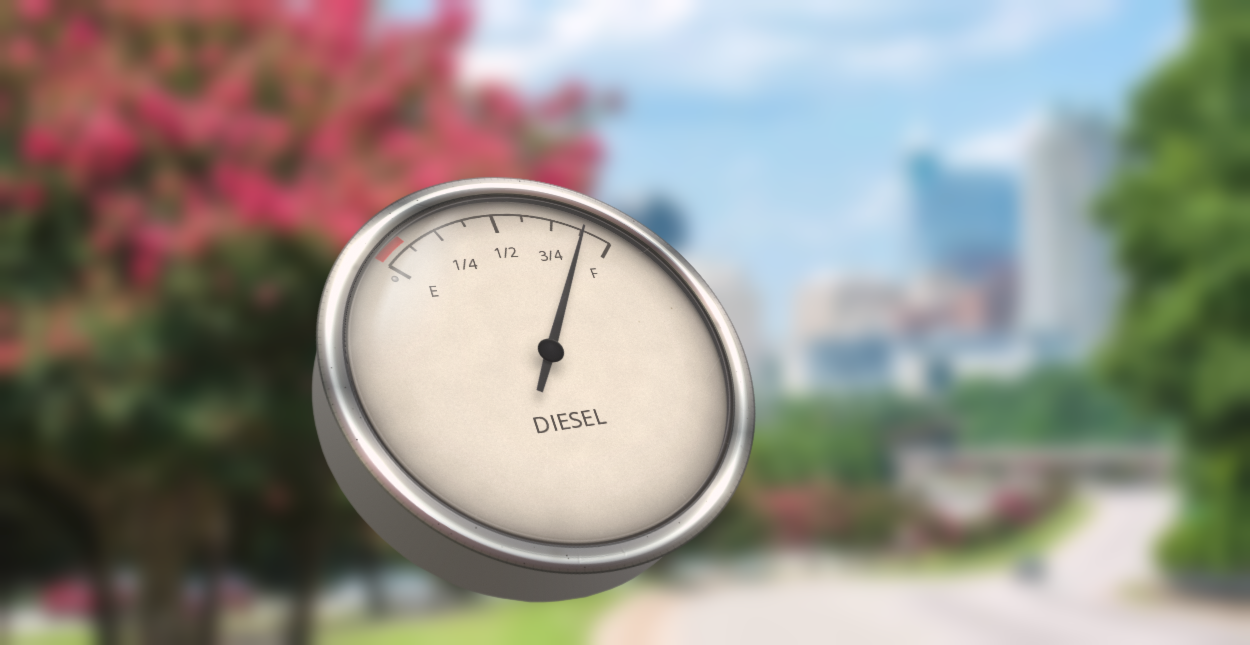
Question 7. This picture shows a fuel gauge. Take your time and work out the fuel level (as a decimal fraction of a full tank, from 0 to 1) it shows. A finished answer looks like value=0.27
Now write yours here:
value=0.875
